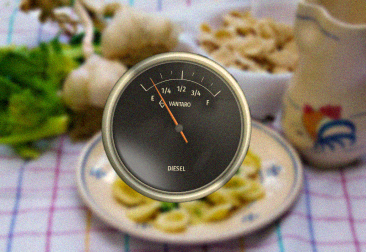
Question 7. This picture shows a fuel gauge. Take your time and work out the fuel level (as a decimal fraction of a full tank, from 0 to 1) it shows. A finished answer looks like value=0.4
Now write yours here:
value=0.125
